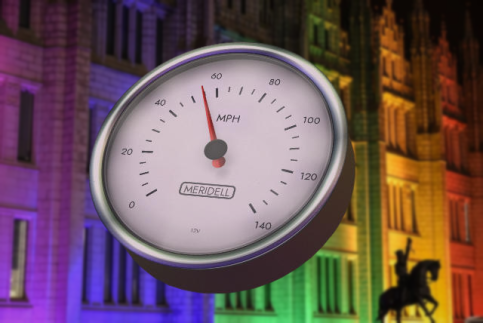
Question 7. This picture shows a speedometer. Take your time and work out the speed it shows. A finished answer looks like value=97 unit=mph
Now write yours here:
value=55 unit=mph
